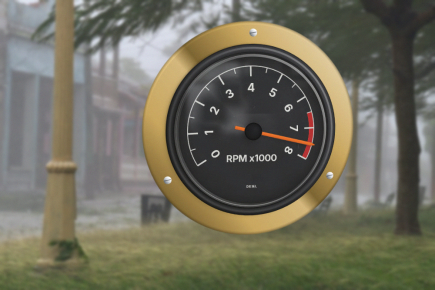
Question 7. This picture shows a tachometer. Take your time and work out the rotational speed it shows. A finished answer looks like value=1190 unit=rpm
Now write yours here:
value=7500 unit=rpm
